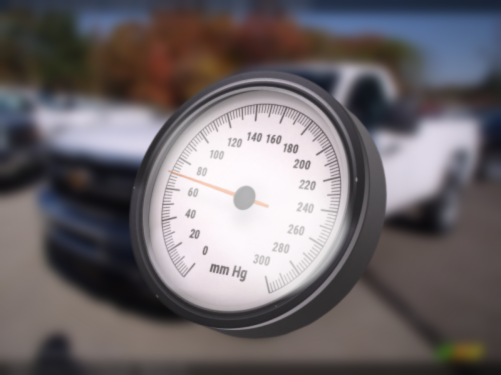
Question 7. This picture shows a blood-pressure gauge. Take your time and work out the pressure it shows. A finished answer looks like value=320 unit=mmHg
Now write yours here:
value=70 unit=mmHg
